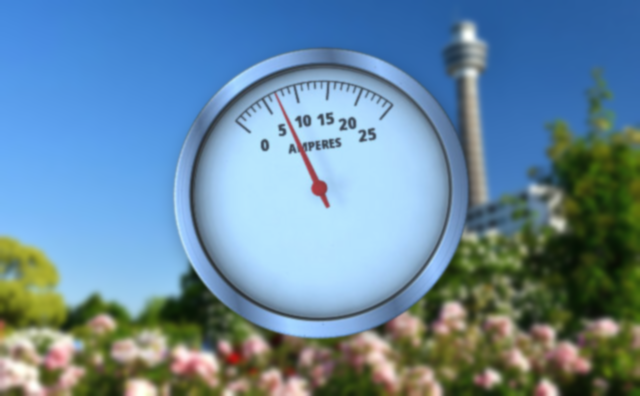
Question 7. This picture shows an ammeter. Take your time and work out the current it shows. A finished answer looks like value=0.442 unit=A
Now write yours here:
value=7 unit=A
